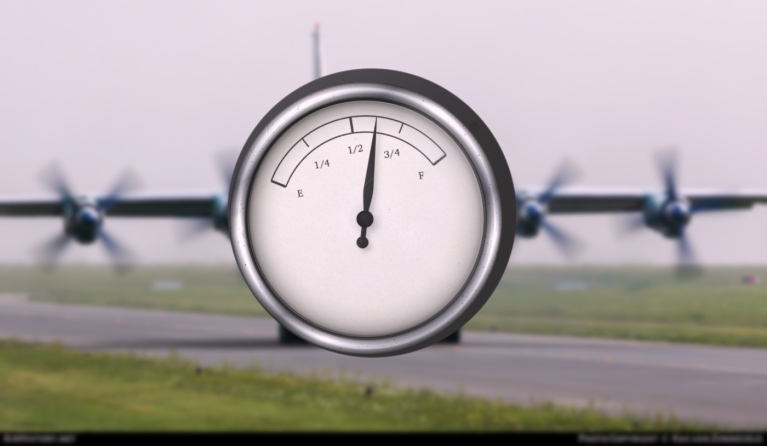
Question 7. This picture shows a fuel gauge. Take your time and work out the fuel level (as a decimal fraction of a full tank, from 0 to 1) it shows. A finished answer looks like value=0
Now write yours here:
value=0.625
